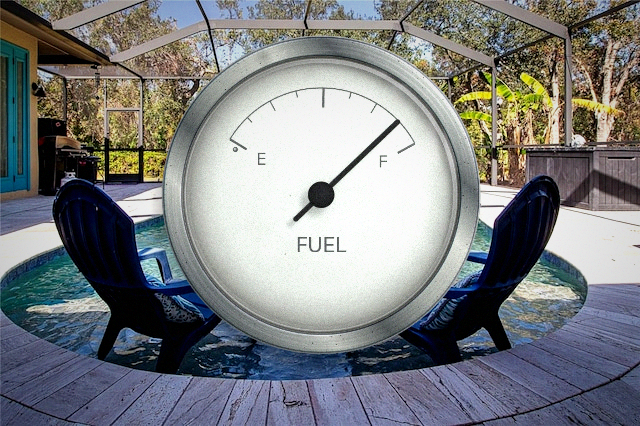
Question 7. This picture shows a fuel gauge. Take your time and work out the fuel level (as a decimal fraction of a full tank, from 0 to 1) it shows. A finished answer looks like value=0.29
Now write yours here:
value=0.875
